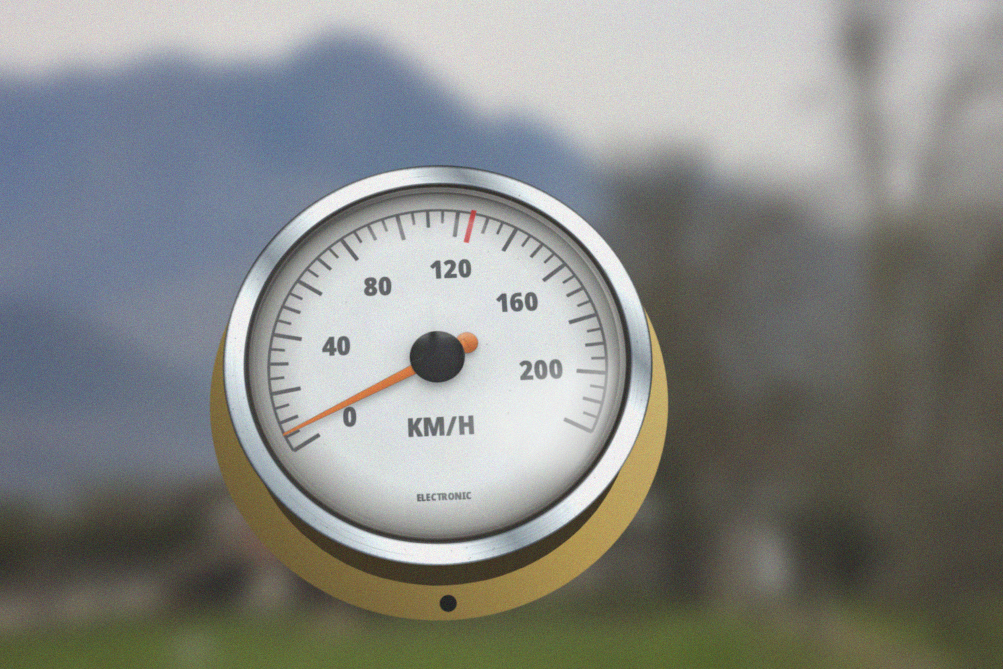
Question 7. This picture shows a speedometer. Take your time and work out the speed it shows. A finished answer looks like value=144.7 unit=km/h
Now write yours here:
value=5 unit=km/h
